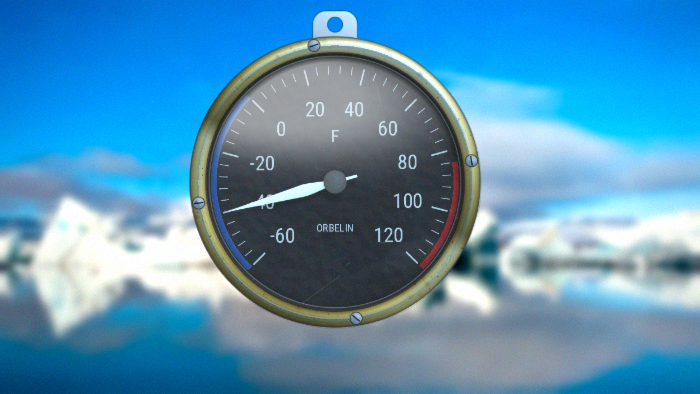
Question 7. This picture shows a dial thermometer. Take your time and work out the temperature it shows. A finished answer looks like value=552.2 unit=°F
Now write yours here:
value=-40 unit=°F
